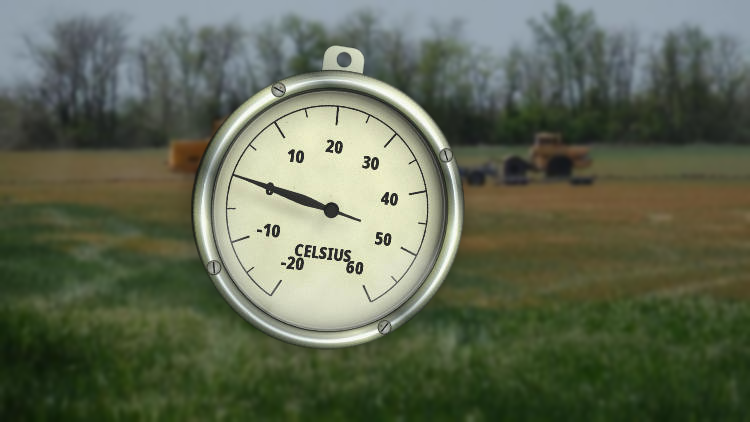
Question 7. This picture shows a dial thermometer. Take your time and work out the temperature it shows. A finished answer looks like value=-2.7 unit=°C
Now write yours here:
value=0 unit=°C
